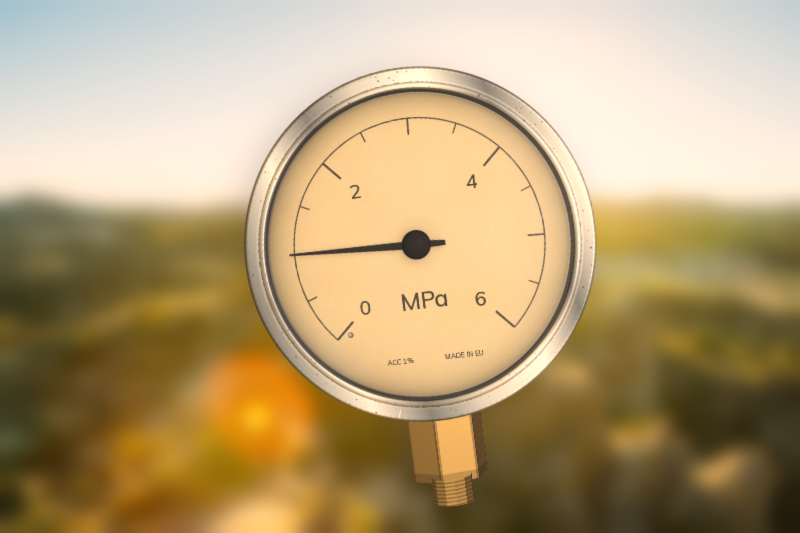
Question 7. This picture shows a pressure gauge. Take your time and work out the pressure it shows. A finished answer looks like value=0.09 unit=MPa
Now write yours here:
value=1 unit=MPa
